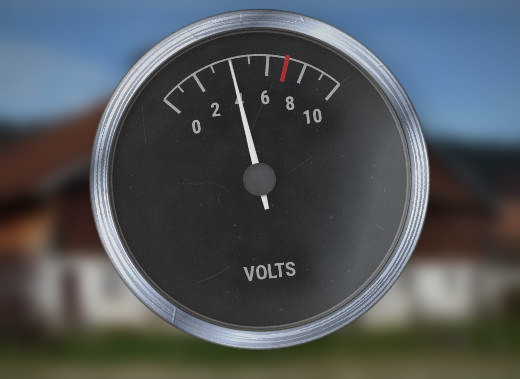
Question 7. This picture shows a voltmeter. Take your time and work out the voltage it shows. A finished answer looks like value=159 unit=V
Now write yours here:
value=4 unit=V
